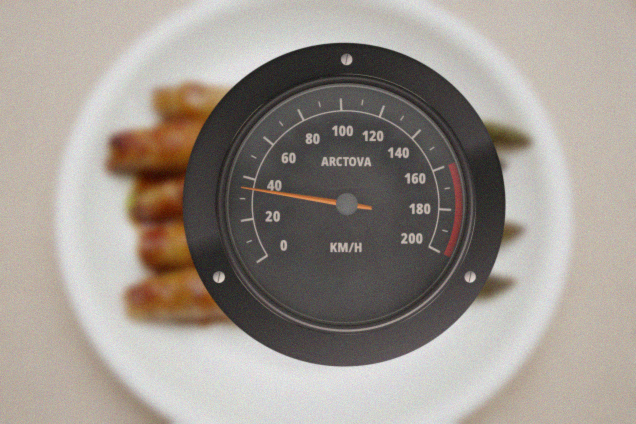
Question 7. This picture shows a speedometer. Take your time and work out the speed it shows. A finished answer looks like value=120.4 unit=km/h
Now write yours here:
value=35 unit=km/h
